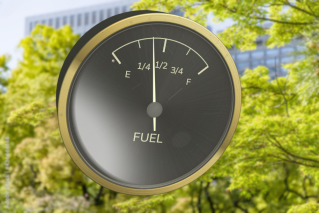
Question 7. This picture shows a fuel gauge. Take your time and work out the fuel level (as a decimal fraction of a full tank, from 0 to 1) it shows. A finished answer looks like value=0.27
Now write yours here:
value=0.375
